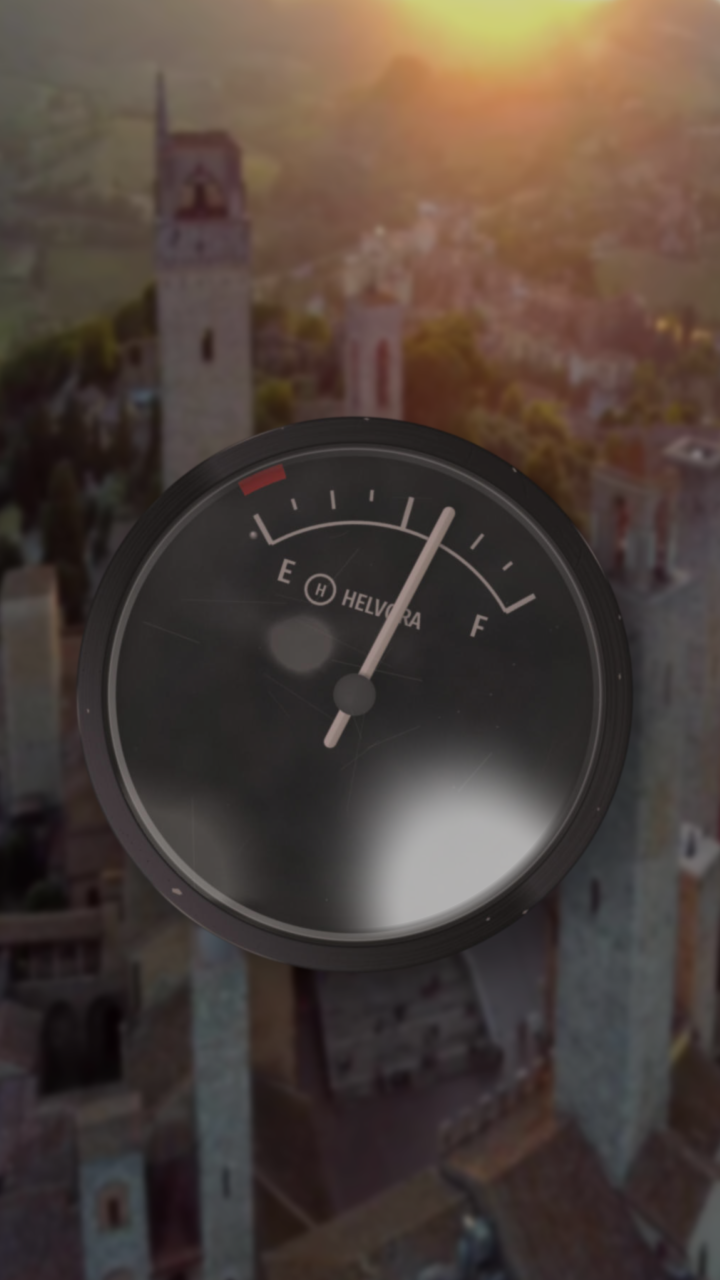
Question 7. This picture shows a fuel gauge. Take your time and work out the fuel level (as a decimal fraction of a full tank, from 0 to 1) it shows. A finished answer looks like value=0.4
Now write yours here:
value=0.625
